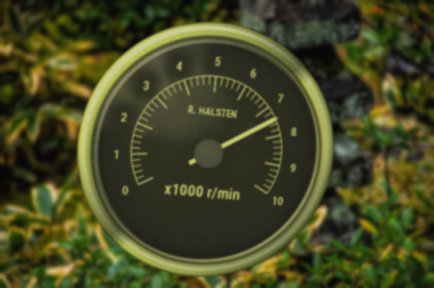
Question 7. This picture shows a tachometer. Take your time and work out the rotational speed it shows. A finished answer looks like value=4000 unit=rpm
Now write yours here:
value=7400 unit=rpm
